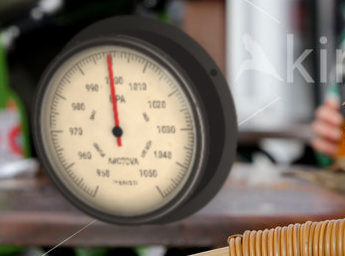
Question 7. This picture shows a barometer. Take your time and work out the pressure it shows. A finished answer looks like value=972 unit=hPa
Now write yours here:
value=1000 unit=hPa
